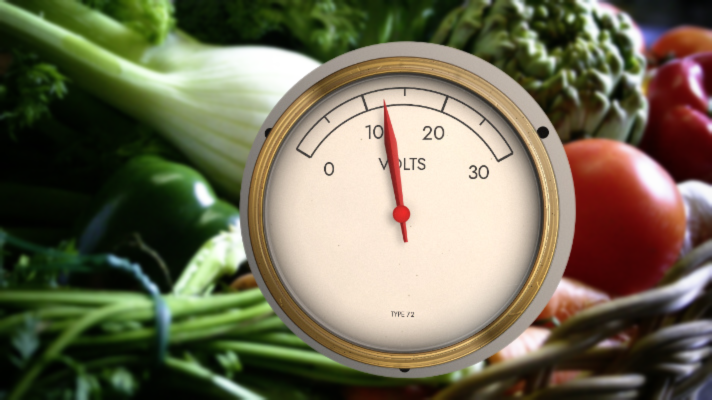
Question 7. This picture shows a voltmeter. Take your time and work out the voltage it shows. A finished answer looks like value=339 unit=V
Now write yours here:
value=12.5 unit=V
